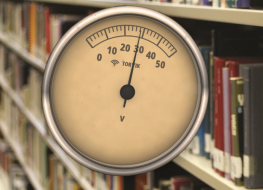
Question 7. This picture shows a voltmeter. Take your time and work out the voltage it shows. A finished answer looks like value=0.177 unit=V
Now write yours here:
value=28 unit=V
